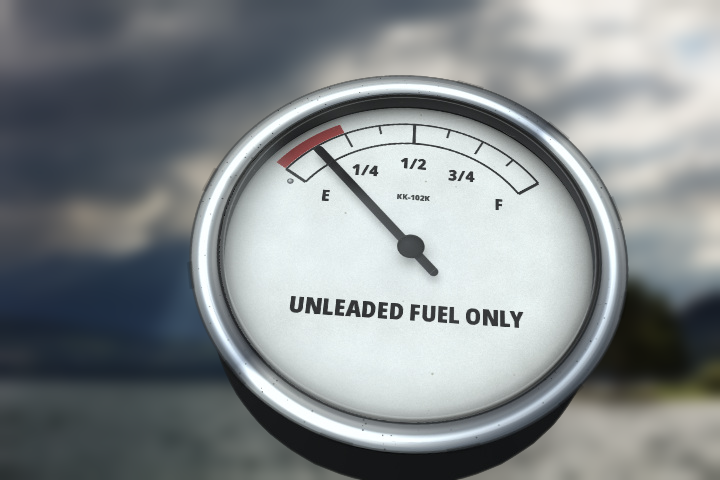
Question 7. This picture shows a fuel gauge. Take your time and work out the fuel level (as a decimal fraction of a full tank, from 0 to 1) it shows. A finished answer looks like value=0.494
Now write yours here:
value=0.125
